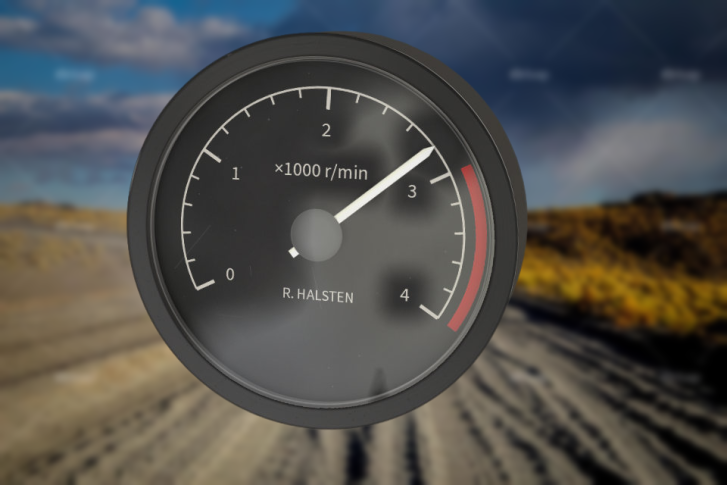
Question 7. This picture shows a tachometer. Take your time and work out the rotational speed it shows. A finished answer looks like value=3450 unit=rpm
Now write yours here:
value=2800 unit=rpm
